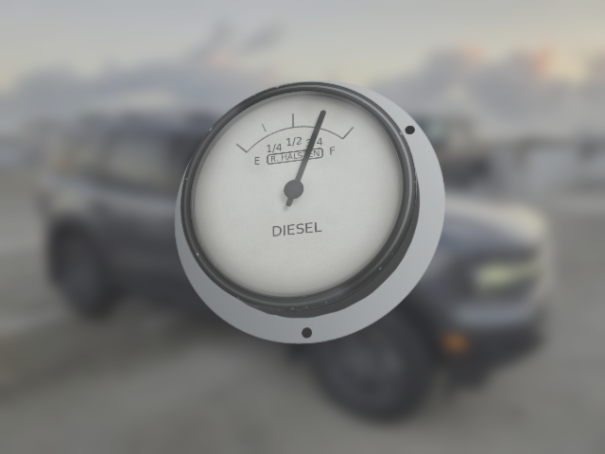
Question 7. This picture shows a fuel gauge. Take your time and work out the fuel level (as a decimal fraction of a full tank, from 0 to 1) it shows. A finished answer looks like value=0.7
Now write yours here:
value=0.75
